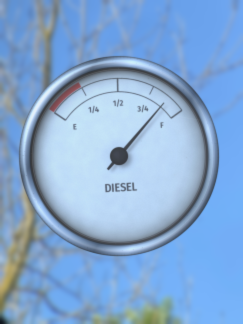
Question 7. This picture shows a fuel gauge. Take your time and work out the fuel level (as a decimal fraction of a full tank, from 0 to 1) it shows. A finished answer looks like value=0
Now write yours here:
value=0.875
